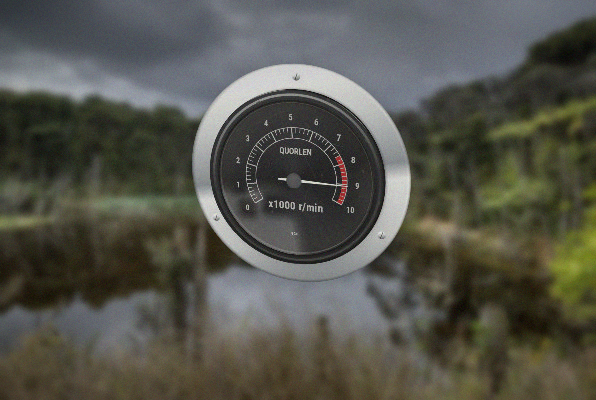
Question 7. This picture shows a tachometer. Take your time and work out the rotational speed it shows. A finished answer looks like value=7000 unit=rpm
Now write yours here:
value=9000 unit=rpm
